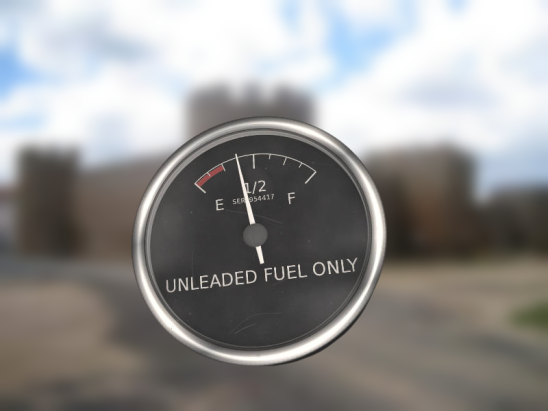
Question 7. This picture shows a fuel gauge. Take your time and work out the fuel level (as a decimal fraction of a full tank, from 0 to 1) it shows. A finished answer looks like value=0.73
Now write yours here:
value=0.375
